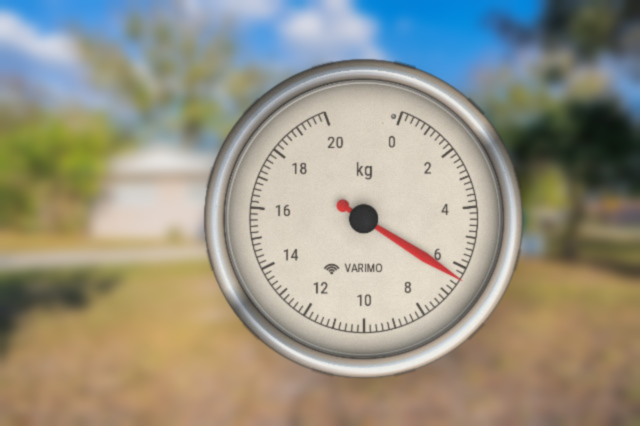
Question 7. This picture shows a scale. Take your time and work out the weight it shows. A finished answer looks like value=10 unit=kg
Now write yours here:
value=6.4 unit=kg
